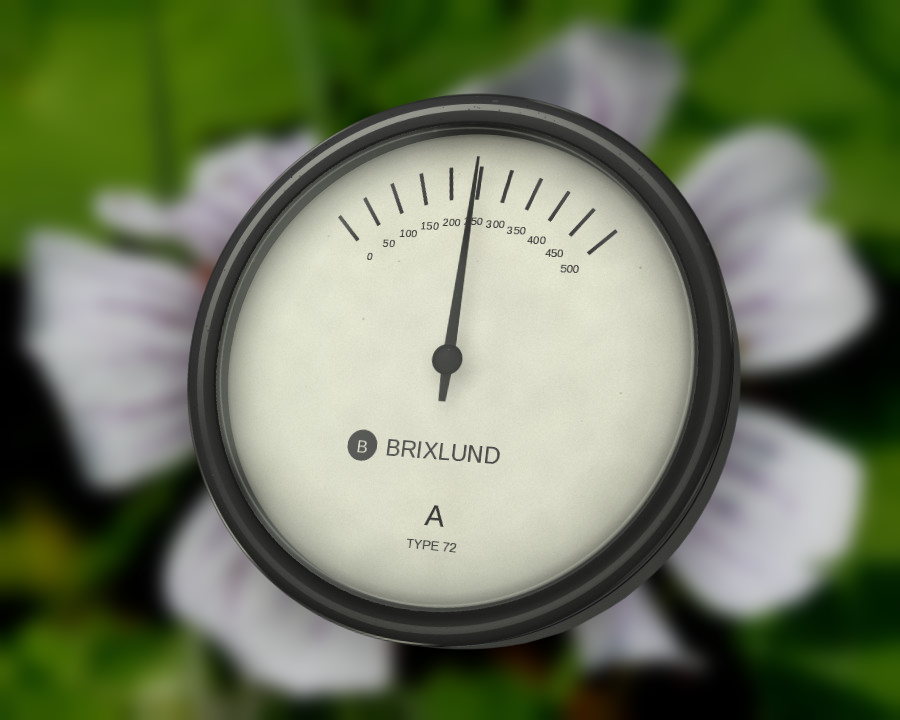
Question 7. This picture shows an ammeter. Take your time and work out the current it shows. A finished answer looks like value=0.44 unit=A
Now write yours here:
value=250 unit=A
